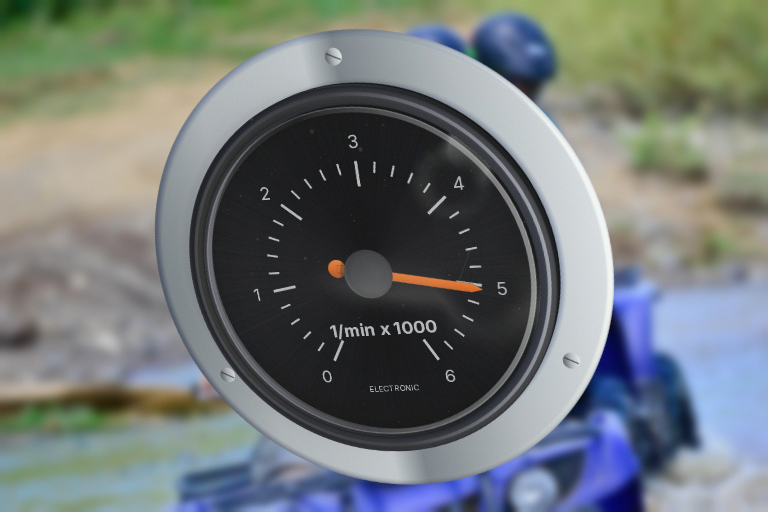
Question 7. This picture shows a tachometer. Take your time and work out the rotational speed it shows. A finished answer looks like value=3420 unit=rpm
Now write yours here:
value=5000 unit=rpm
